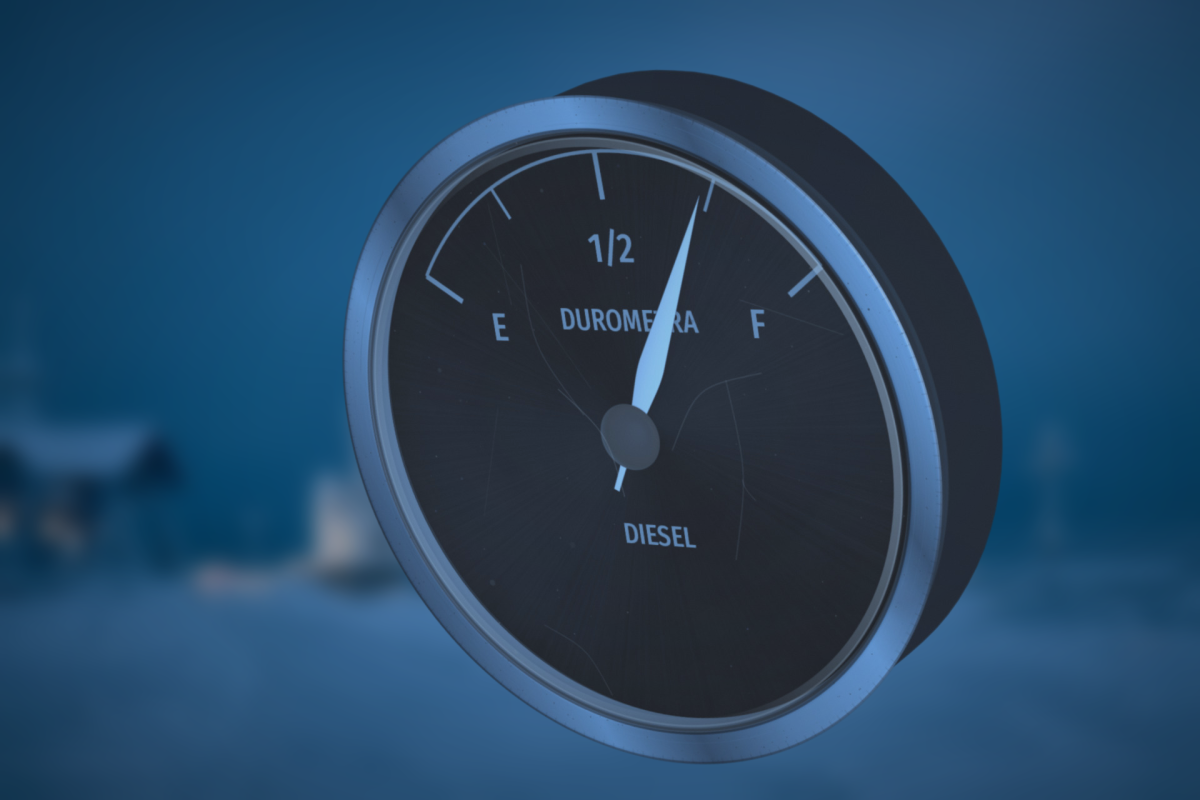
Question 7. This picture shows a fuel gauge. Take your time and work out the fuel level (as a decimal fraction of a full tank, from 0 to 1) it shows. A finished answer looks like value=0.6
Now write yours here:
value=0.75
